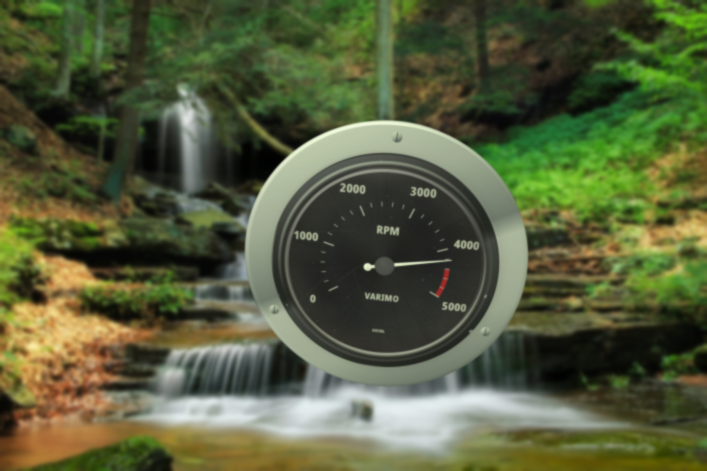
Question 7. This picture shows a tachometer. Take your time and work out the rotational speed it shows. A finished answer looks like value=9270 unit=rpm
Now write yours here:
value=4200 unit=rpm
